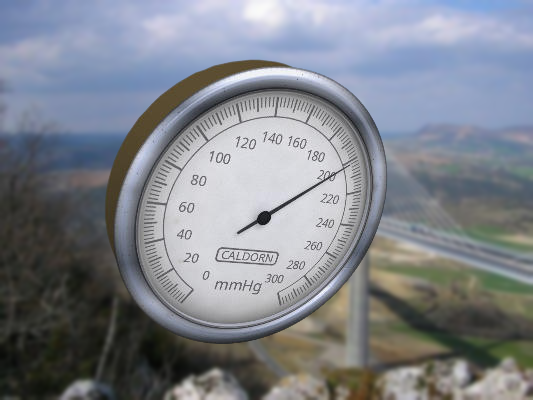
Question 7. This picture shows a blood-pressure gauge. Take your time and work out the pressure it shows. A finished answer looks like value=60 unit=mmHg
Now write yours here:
value=200 unit=mmHg
